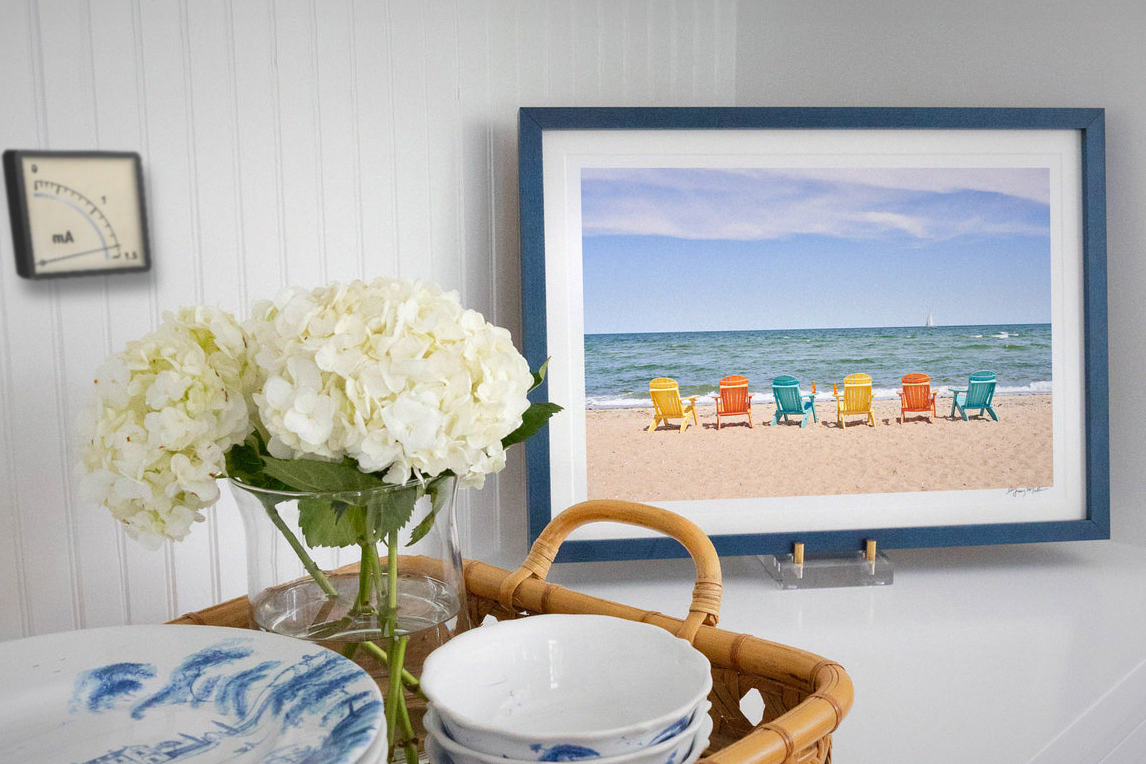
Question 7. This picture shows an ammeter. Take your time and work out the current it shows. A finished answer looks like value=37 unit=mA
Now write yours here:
value=1.4 unit=mA
